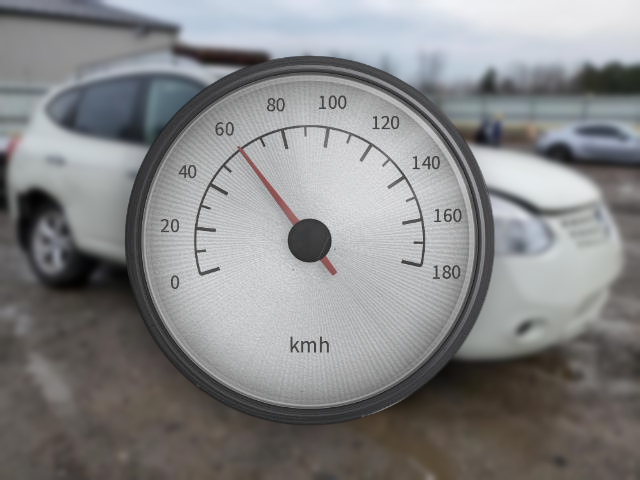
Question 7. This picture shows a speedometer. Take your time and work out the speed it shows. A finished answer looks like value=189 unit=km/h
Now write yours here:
value=60 unit=km/h
